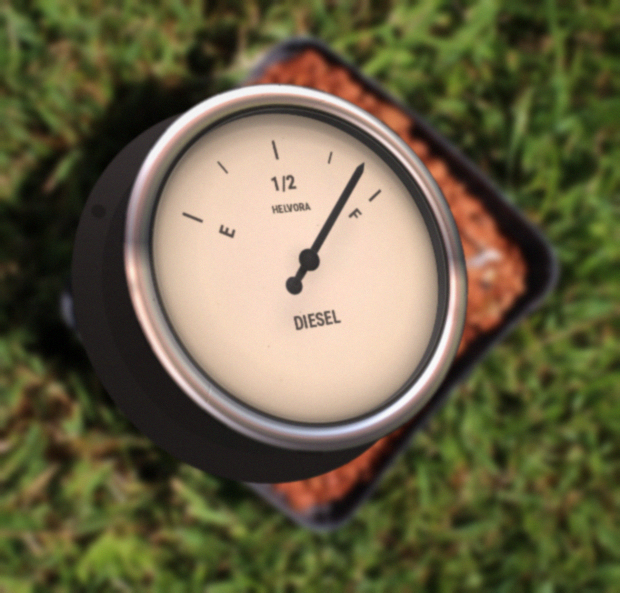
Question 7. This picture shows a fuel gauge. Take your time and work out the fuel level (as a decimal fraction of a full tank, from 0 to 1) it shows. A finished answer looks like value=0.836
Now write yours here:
value=0.875
